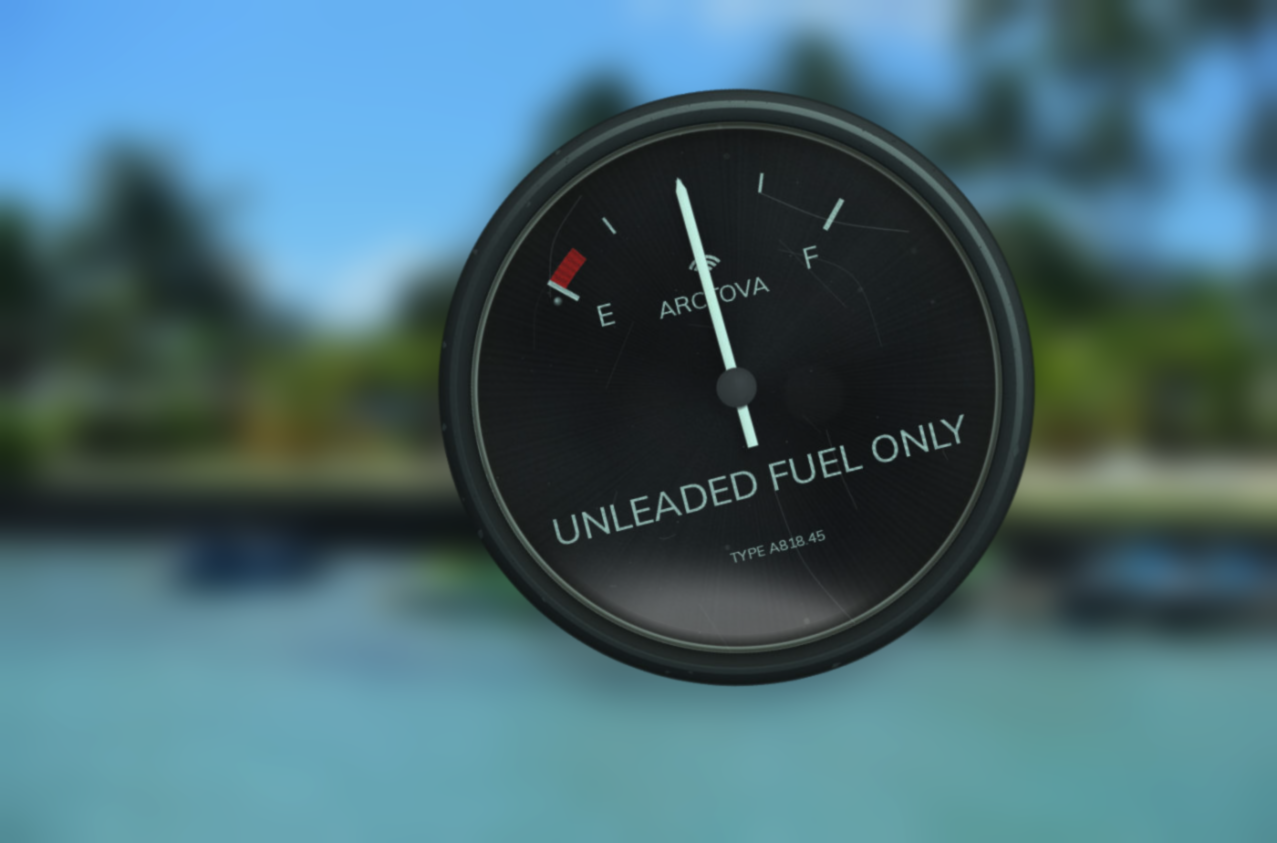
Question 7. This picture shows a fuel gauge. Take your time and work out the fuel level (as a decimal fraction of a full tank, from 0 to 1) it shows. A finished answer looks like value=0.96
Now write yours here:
value=0.5
